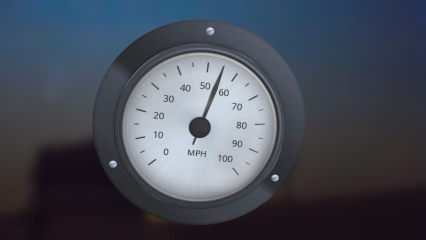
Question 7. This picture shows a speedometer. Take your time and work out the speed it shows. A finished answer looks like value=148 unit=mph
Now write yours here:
value=55 unit=mph
